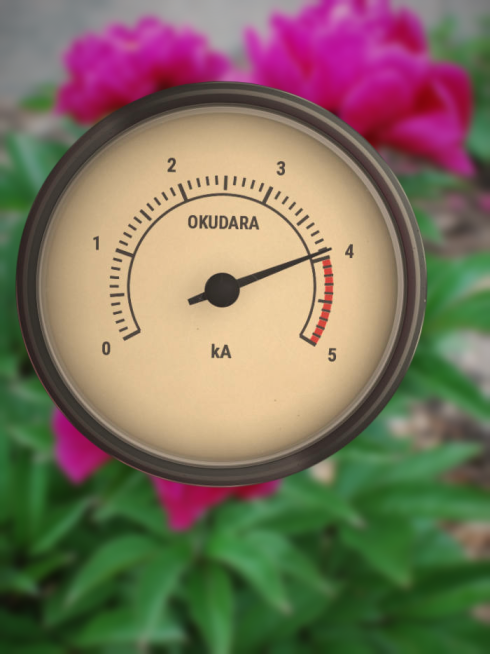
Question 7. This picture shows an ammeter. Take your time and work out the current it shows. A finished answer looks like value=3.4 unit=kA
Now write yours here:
value=3.9 unit=kA
